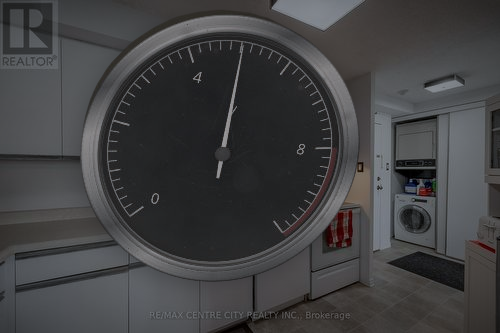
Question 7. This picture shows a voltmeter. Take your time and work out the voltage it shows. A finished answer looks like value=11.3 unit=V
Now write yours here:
value=5 unit=V
